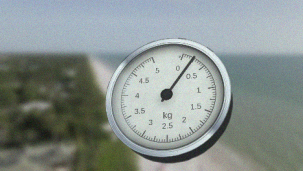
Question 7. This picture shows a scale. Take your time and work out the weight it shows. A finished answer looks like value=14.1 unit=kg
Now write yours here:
value=0.25 unit=kg
